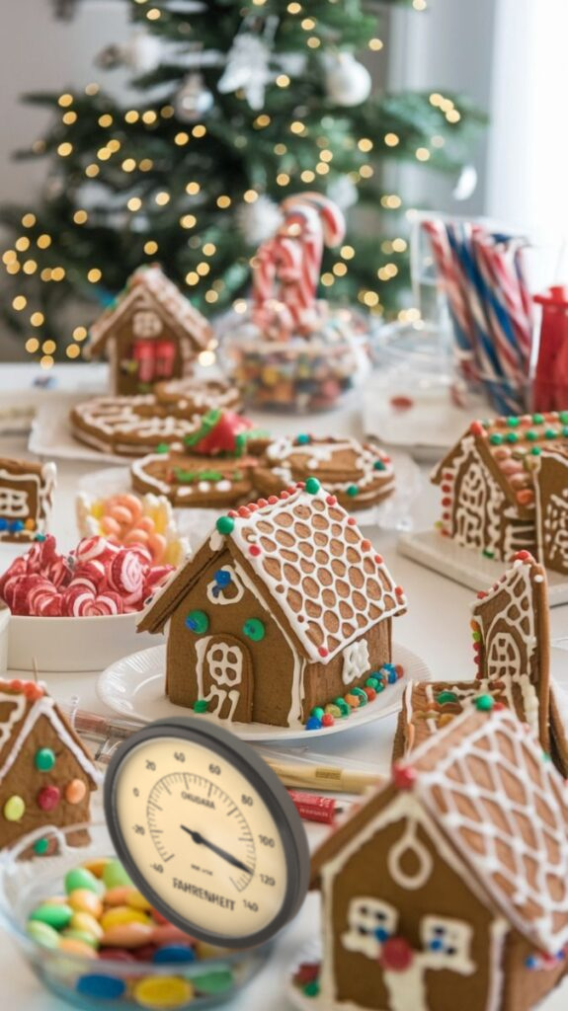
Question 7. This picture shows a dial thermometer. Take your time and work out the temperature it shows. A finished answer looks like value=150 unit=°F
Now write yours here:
value=120 unit=°F
